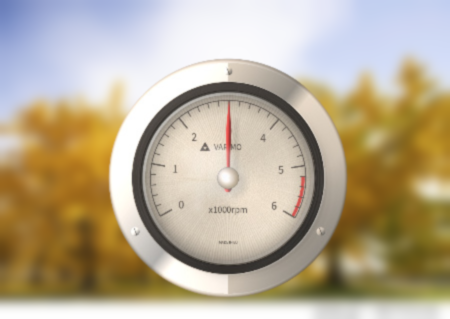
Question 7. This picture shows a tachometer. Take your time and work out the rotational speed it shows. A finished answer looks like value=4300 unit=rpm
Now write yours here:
value=3000 unit=rpm
